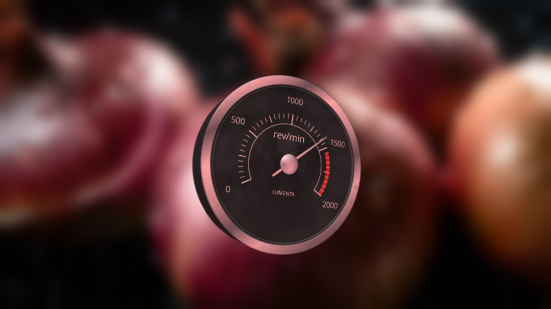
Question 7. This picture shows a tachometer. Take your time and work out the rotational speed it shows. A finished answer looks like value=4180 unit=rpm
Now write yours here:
value=1400 unit=rpm
